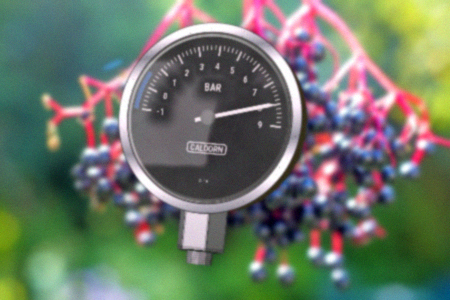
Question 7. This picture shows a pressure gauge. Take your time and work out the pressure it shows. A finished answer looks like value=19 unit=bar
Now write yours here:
value=8 unit=bar
